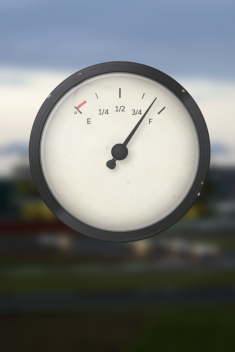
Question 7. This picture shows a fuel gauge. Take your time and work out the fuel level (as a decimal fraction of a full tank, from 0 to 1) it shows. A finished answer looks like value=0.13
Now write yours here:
value=0.875
